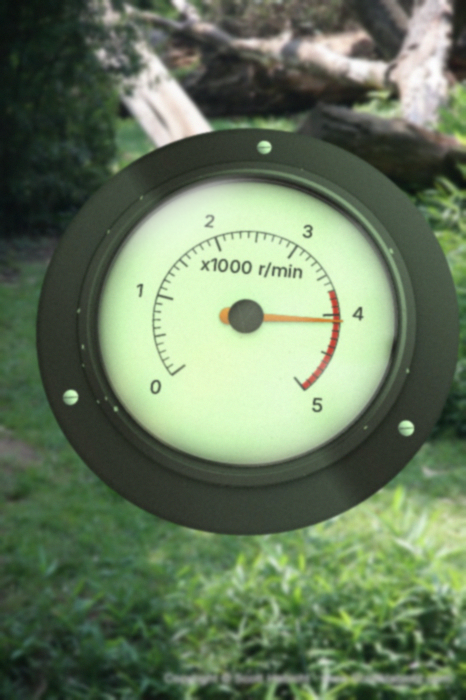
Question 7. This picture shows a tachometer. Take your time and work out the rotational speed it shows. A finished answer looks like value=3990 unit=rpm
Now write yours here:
value=4100 unit=rpm
